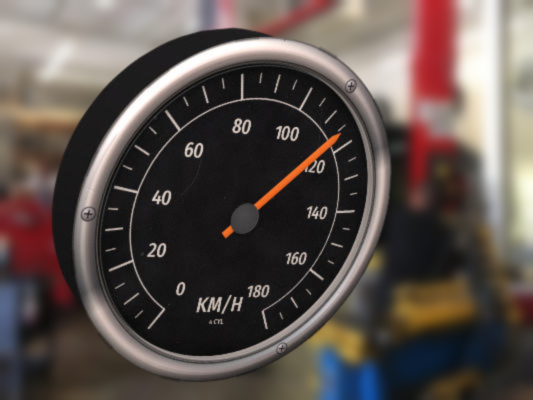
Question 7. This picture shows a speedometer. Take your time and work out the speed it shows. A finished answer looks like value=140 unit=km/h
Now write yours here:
value=115 unit=km/h
